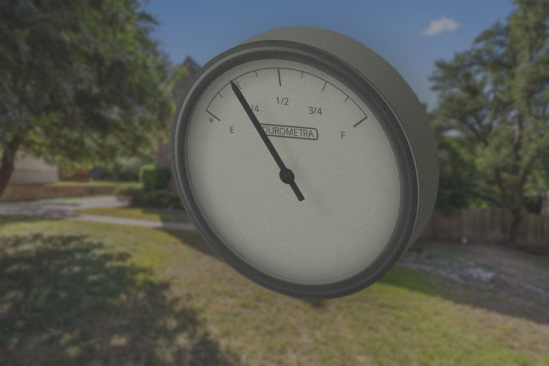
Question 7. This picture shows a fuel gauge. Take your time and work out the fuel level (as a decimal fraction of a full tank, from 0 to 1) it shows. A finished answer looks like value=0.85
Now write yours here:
value=0.25
